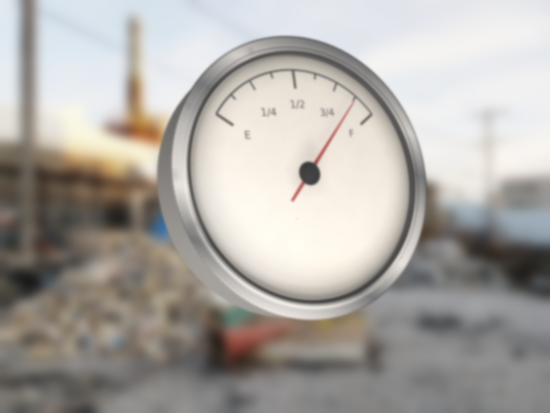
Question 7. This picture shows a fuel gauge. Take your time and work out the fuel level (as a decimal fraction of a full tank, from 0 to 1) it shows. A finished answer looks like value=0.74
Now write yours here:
value=0.875
